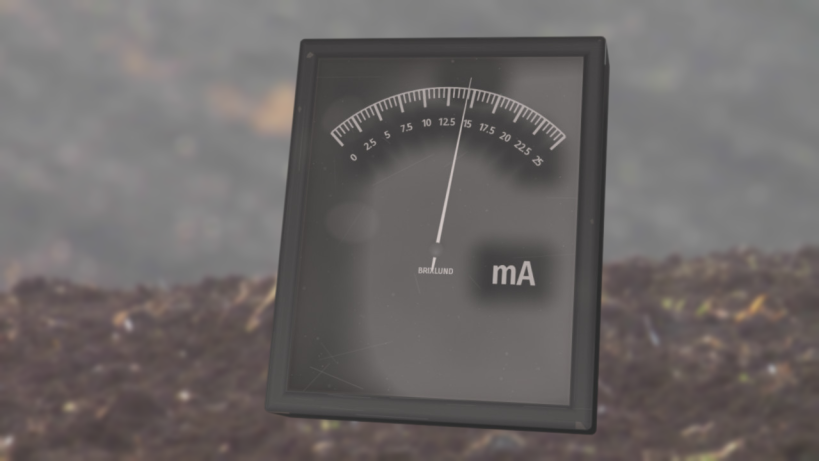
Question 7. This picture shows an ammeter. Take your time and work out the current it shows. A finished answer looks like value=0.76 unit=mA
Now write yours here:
value=14.5 unit=mA
